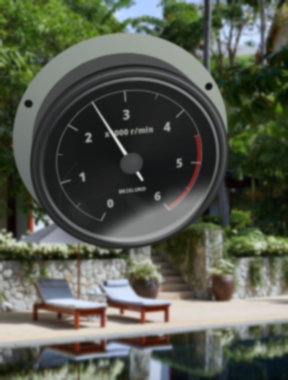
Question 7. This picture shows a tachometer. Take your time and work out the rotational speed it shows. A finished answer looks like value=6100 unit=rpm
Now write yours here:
value=2500 unit=rpm
